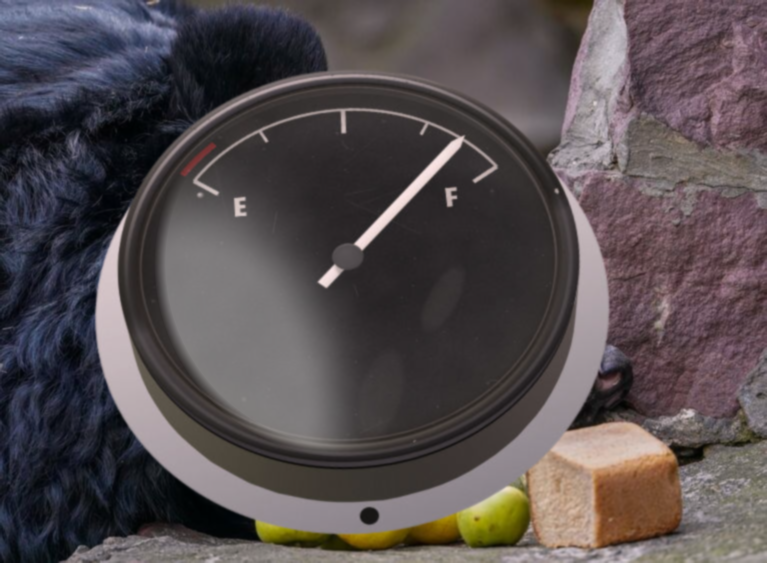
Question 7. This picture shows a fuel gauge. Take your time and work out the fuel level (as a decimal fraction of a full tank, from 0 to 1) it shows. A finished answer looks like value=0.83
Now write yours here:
value=0.875
